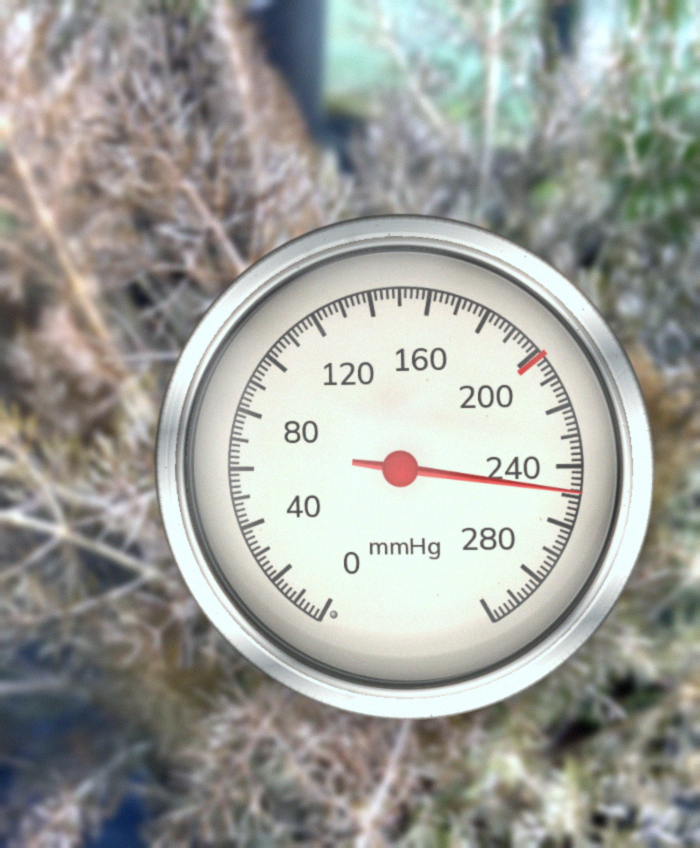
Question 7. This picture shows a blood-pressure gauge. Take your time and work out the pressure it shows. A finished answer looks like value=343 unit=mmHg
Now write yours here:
value=248 unit=mmHg
